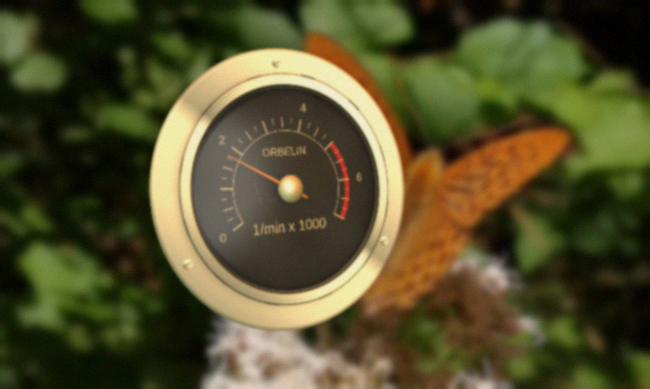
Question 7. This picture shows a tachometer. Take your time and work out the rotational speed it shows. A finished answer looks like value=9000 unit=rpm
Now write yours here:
value=1750 unit=rpm
